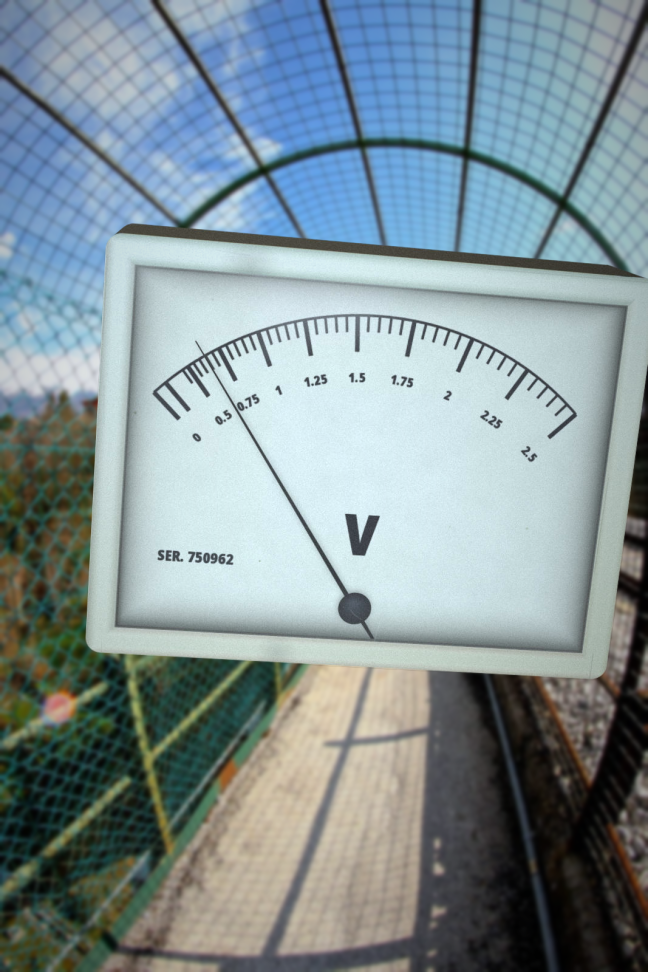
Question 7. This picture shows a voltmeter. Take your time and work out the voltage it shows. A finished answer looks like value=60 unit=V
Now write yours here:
value=0.65 unit=V
